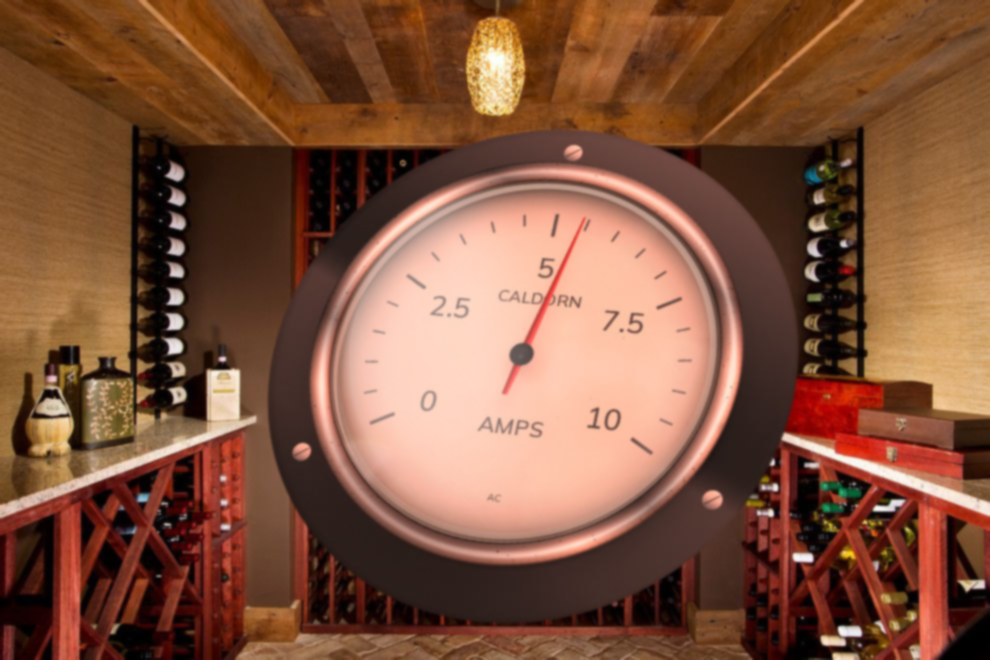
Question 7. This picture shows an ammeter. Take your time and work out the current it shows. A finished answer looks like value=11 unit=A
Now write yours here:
value=5.5 unit=A
